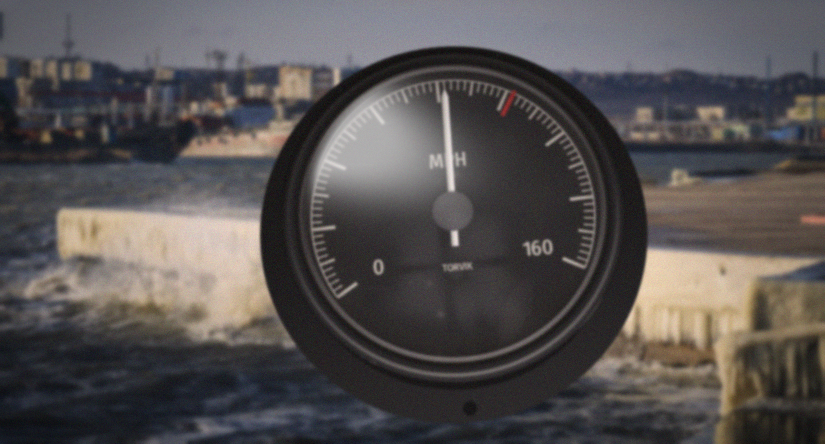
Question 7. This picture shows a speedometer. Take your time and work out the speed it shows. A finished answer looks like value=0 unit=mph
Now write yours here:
value=82 unit=mph
